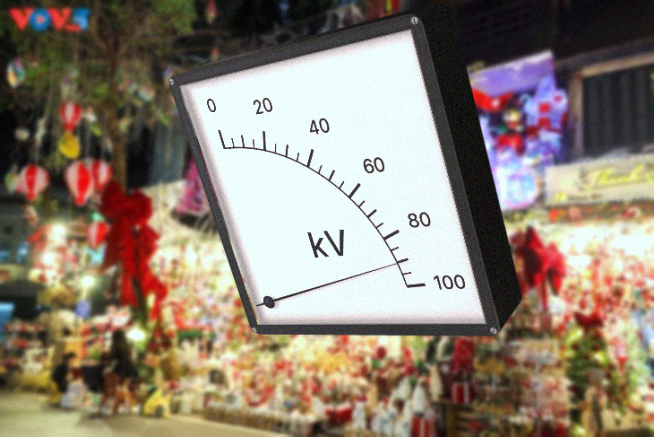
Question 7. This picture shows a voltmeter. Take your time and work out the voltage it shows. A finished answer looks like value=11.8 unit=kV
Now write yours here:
value=90 unit=kV
